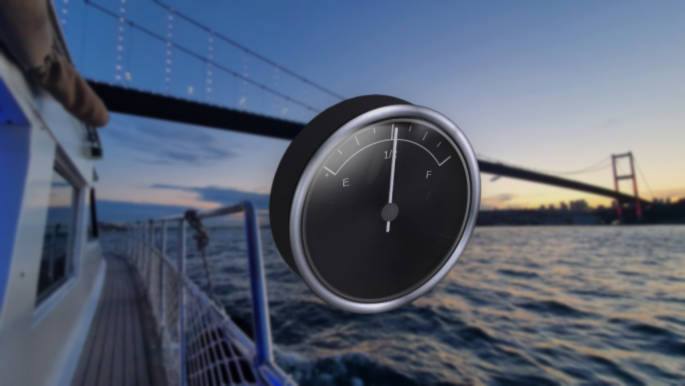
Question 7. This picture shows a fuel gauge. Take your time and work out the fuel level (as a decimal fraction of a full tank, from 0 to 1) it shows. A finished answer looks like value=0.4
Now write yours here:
value=0.5
